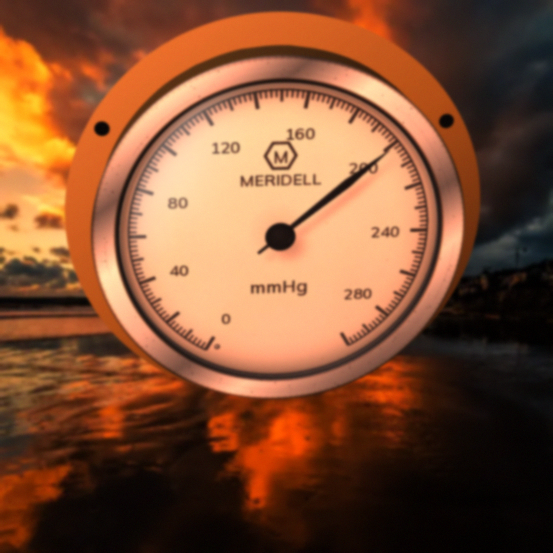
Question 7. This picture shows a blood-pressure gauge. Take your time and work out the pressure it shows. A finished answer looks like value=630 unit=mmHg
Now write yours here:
value=200 unit=mmHg
